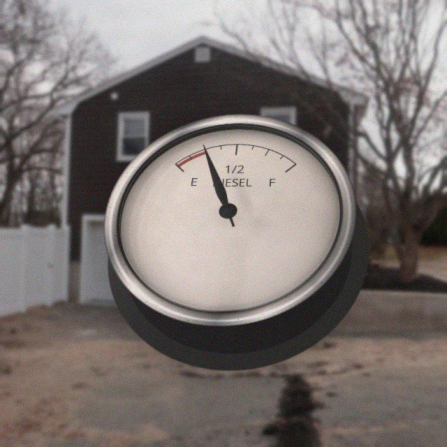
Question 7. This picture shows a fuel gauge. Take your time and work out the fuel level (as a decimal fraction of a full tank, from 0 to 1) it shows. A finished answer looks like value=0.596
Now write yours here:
value=0.25
